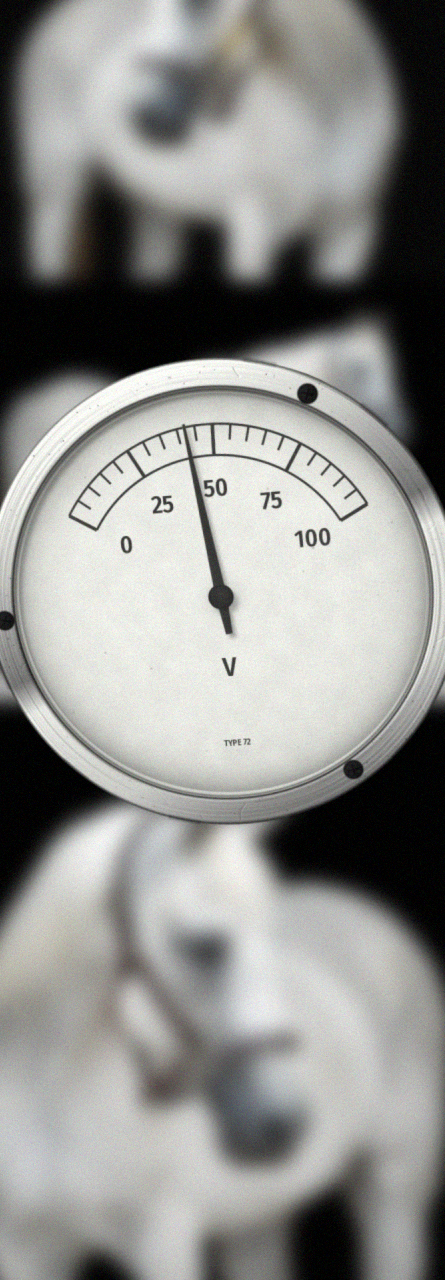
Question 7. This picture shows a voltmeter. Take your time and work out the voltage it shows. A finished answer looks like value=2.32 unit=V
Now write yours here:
value=42.5 unit=V
